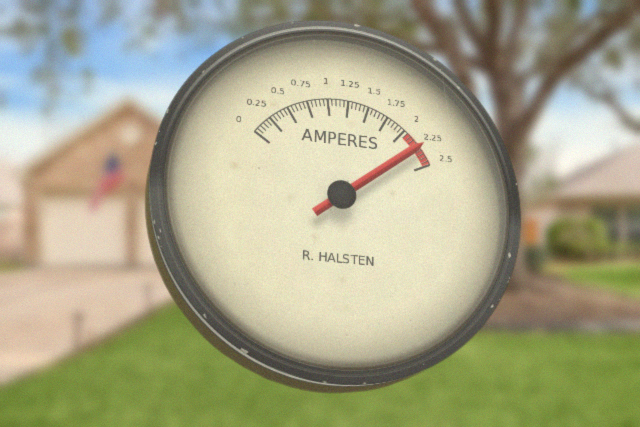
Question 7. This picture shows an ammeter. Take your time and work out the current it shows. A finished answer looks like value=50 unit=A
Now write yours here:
value=2.25 unit=A
